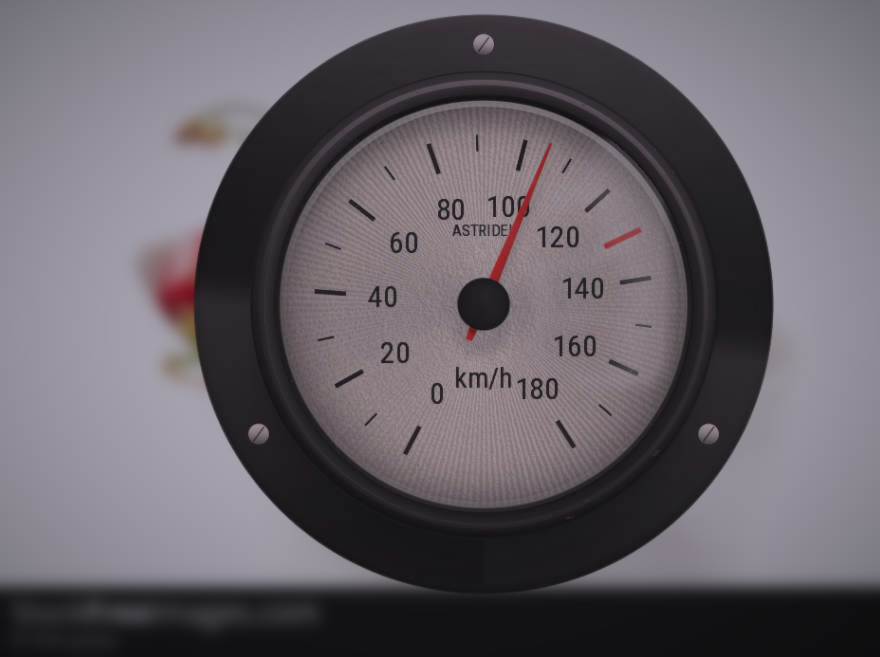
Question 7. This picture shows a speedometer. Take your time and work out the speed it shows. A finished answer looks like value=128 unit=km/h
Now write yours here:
value=105 unit=km/h
